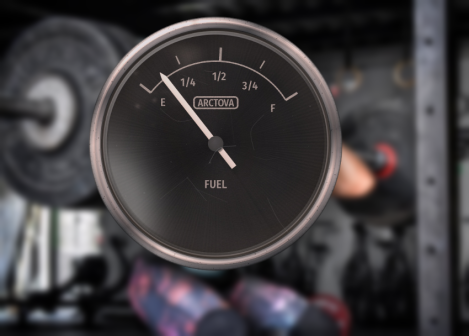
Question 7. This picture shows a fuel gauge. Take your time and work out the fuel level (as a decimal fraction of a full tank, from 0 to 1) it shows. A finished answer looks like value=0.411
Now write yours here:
value=0.125
